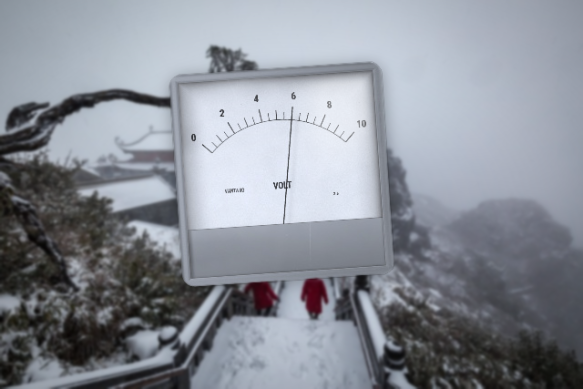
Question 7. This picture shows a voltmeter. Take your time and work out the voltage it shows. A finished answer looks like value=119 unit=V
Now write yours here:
value=6 unit=V
